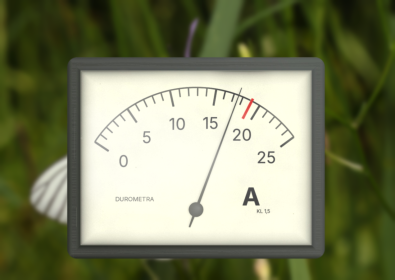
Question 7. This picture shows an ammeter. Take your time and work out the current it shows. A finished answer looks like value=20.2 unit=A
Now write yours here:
value=17.5 unit=A
